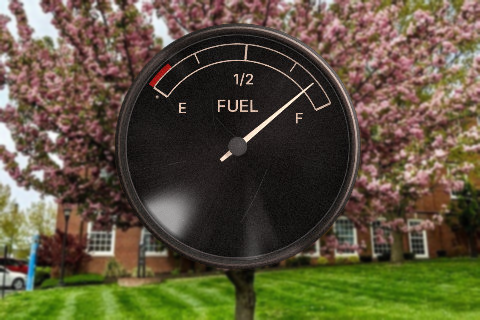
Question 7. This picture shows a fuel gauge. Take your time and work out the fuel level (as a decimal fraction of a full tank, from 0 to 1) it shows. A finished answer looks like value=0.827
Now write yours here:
value=0.875
